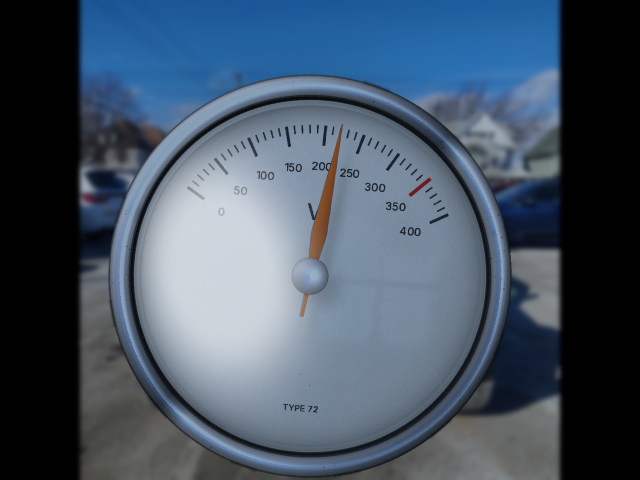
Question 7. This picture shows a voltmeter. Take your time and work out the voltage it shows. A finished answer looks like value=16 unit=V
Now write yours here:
value=220 unit=V
